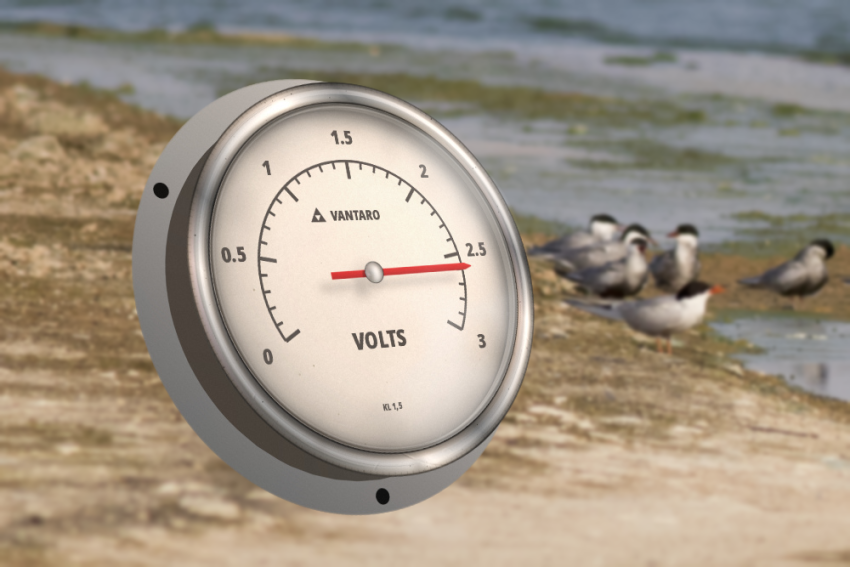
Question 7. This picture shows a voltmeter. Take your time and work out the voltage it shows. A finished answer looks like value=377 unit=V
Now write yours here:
value=2.6 unit=V
